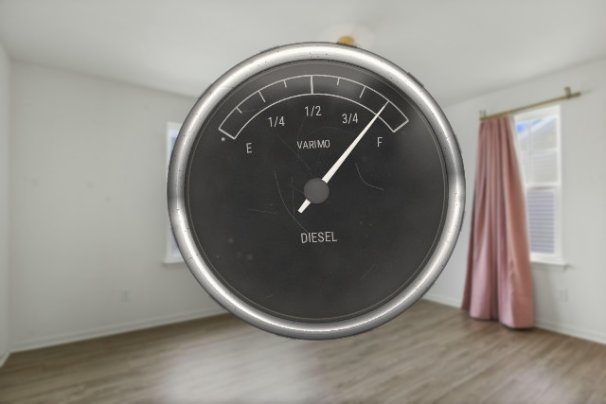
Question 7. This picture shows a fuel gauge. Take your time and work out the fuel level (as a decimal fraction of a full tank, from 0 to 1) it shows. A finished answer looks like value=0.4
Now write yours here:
value=0.875
